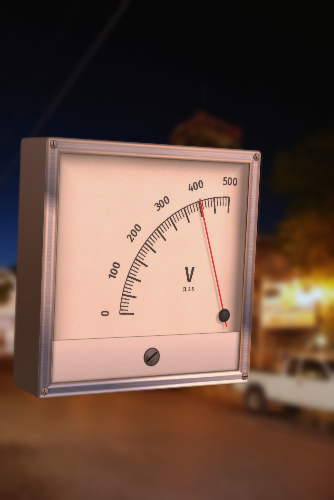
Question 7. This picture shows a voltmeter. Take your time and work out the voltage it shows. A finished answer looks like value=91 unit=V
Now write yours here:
value=400 unit=V
